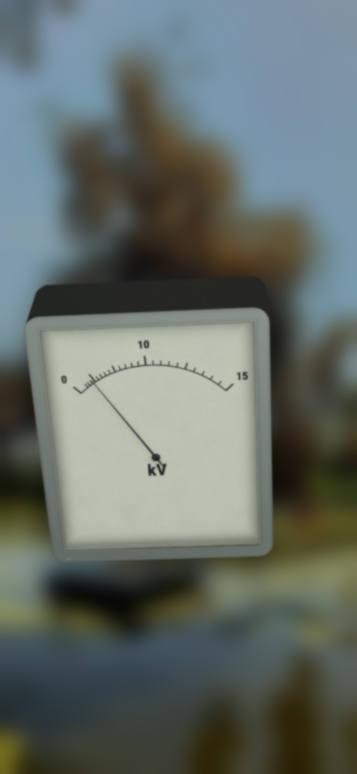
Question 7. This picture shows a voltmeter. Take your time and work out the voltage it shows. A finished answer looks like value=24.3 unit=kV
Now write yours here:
value=5 unit=kV
